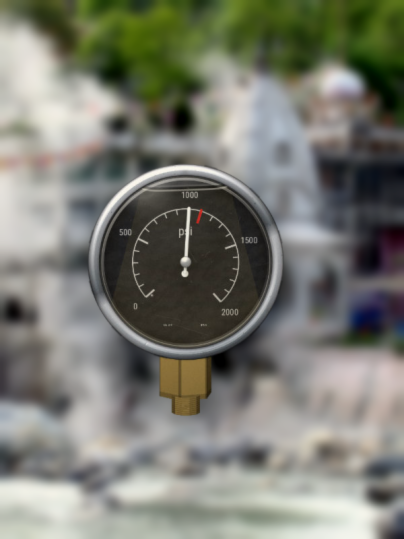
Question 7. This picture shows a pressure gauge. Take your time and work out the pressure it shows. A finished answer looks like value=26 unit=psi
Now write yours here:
value=1000 unit=psi
